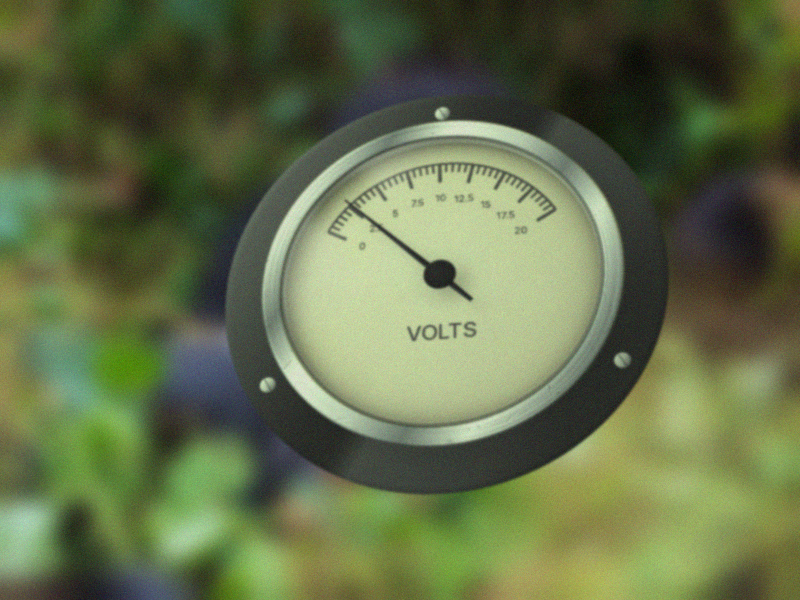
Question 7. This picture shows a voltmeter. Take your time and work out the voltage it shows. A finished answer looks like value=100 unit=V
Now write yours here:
value=2.5 unit=V
